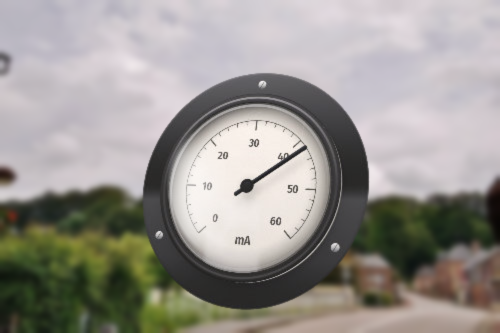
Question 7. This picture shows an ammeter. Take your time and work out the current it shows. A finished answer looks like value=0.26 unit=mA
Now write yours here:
value=42 unit=mA
